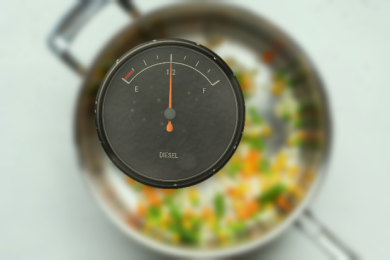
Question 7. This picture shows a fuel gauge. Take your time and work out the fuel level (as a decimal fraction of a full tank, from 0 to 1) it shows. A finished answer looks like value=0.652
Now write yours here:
value=0.5
